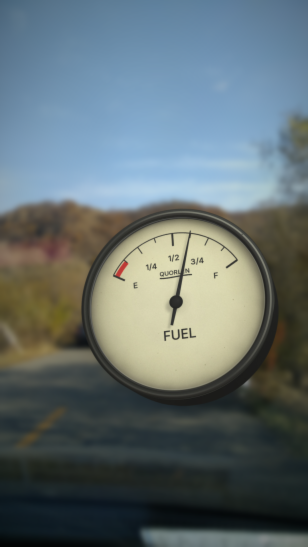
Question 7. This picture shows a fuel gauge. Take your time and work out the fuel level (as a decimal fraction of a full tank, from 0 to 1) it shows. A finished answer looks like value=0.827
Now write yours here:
value=0.625
